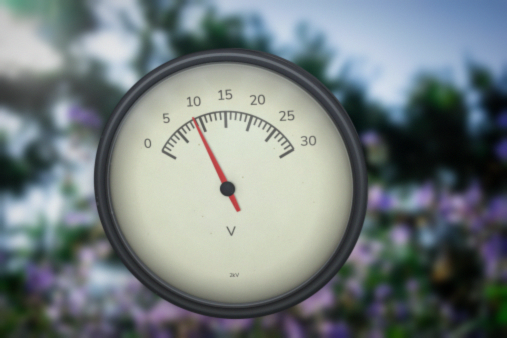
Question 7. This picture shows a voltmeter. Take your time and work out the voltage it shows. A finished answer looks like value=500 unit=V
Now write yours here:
value=9 unit=V
